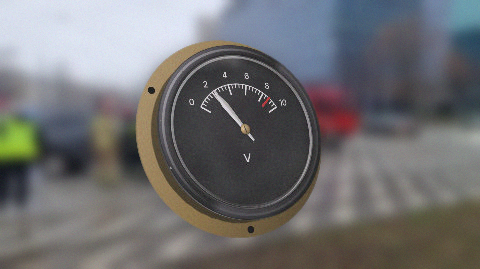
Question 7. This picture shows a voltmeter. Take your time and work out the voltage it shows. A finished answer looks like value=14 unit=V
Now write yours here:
value=2 unit=V
